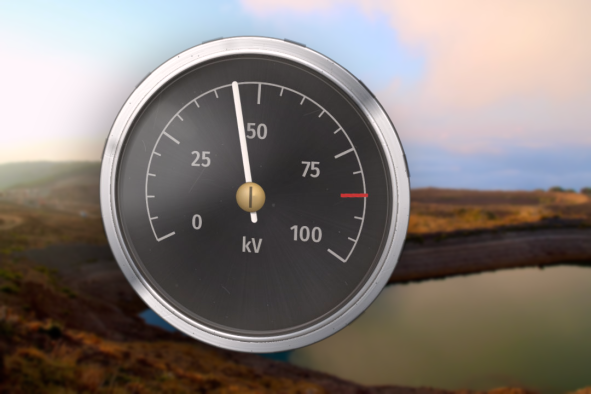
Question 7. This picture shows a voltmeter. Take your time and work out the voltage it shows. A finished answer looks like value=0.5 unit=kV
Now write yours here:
value=45 unit=kV
